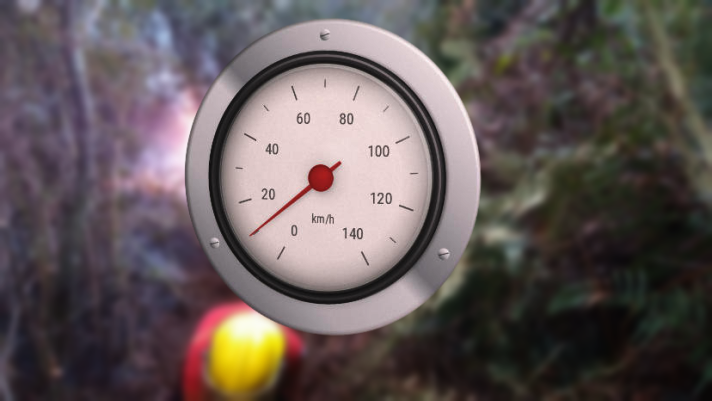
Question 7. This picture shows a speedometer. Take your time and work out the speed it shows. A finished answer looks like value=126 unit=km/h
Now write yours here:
value=10 unit=km/h
